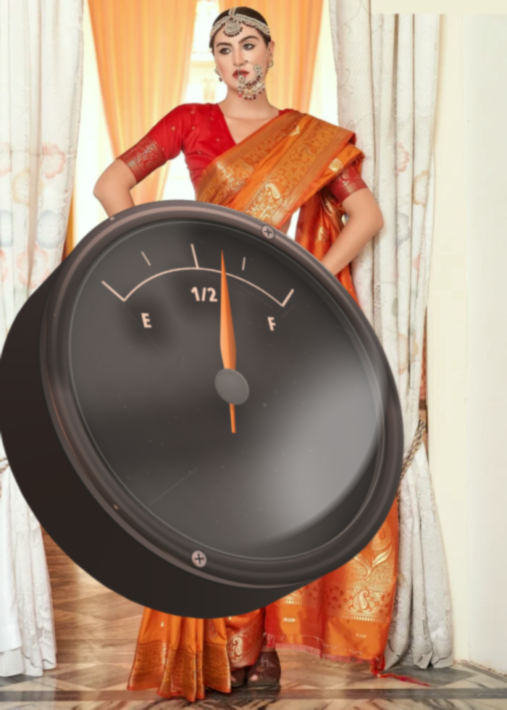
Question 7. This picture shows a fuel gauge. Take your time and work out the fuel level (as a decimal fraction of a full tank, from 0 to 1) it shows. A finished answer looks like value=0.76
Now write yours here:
value=0.625
